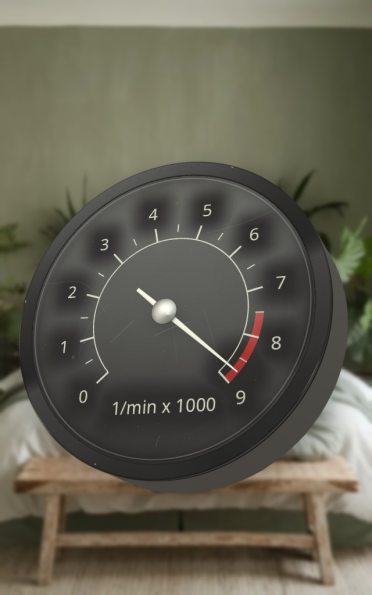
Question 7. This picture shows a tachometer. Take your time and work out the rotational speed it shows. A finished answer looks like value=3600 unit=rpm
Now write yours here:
value=8750 unit=rpm
